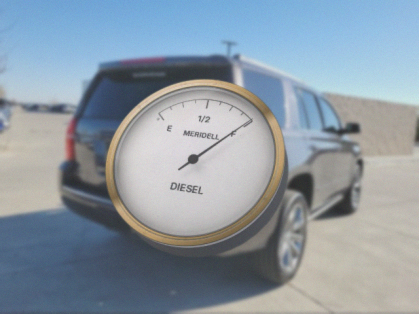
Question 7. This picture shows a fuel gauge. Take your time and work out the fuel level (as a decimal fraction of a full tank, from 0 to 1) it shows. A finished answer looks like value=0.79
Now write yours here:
value=1
